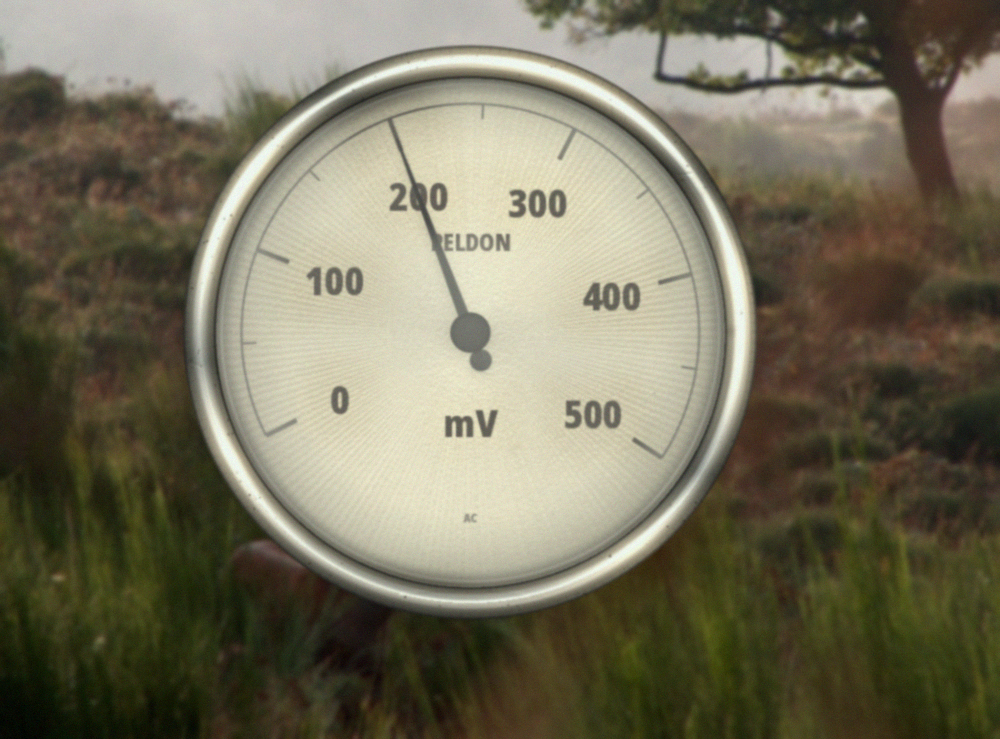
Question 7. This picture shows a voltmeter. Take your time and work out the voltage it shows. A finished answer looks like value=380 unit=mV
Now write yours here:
value=200 unit=mV
